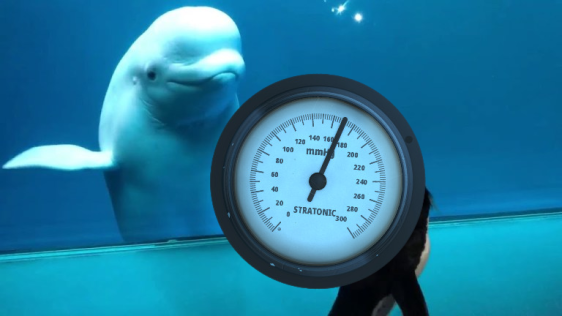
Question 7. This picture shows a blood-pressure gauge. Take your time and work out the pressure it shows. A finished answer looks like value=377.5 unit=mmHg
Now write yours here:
value=170 unit=mmHg
